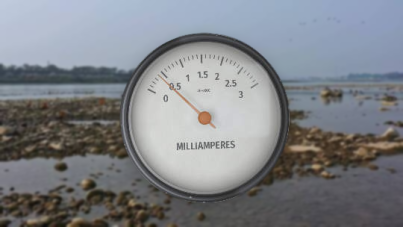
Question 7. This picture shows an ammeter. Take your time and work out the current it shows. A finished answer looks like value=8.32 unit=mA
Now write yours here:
value=0.4 unit=mA
